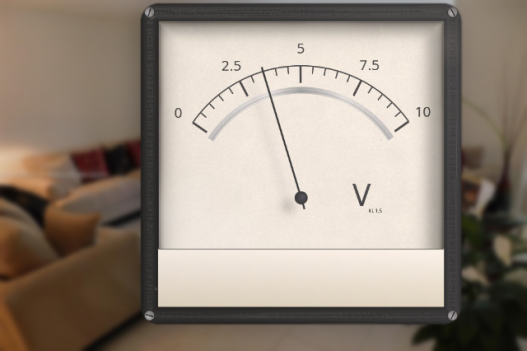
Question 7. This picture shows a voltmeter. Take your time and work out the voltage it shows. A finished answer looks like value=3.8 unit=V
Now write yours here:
value=3.5 unit=V
